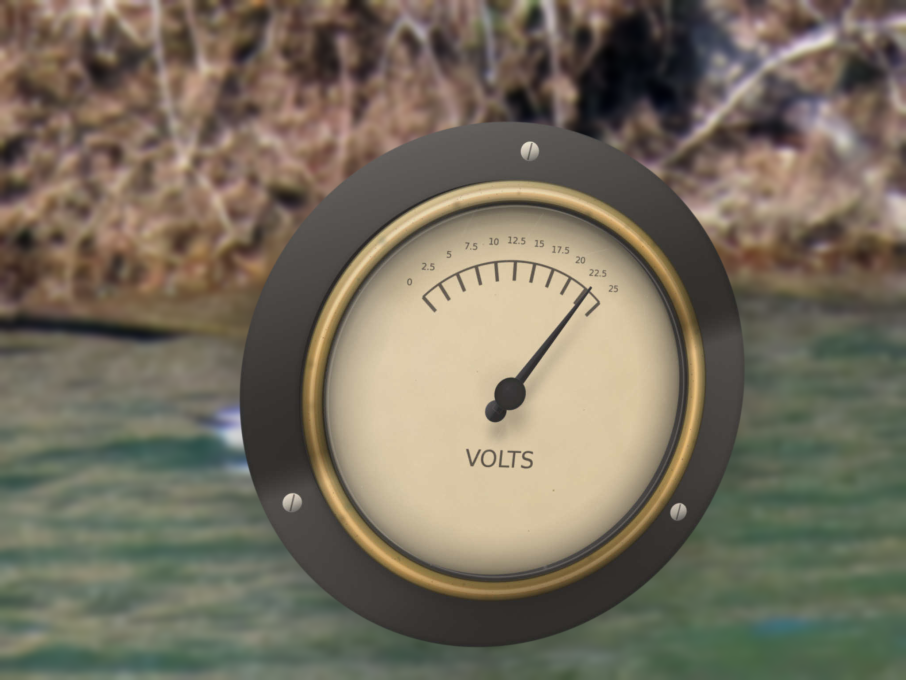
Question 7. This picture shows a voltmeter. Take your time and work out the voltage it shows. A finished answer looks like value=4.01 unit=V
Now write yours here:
value=22.5 unit=V
